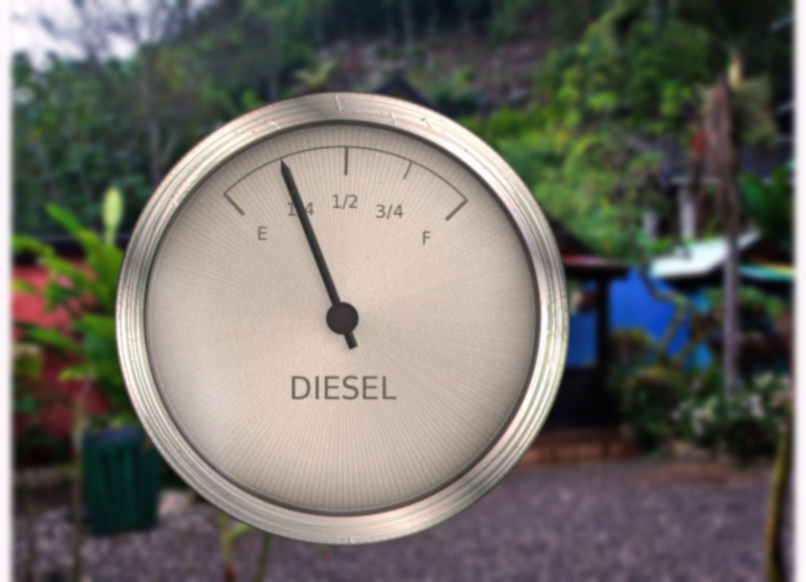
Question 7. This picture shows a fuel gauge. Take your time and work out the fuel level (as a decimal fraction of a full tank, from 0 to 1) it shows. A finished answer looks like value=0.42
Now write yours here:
value=0.25
